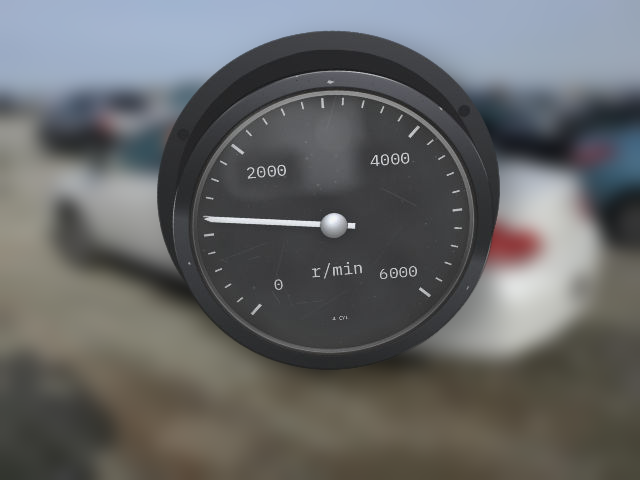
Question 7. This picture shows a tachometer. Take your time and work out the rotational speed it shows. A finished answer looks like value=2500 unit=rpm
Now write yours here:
value=1200 unit=rpm
